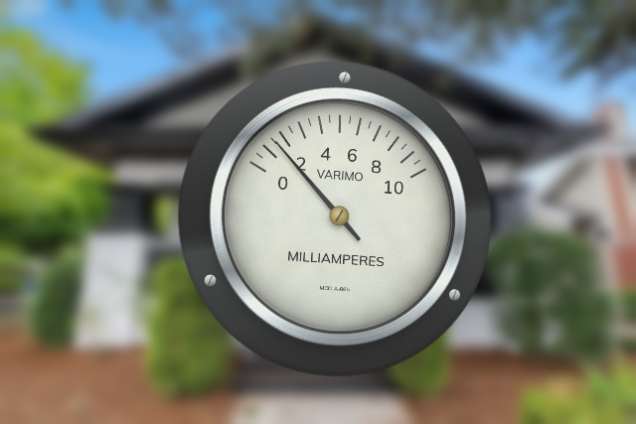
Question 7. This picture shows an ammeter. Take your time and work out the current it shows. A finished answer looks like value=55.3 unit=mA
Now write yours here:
value=1.5 unit=mA
